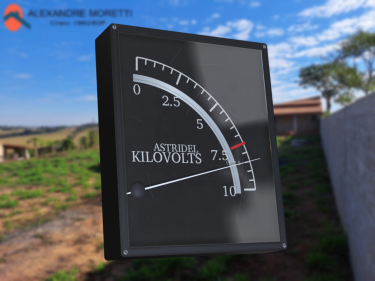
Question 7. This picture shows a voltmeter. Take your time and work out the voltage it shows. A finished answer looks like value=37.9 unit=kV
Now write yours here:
value=8.5 unit=kV
